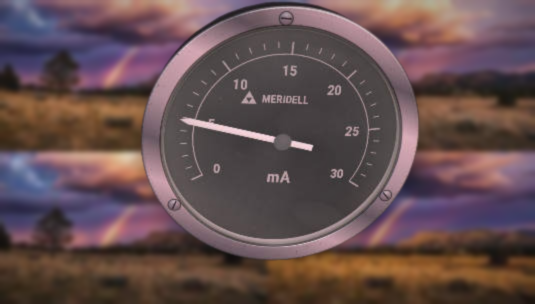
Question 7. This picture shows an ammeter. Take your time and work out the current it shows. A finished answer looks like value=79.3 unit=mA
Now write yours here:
value=5 unit=mA
